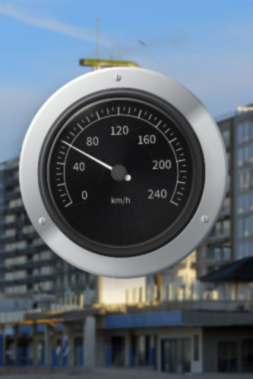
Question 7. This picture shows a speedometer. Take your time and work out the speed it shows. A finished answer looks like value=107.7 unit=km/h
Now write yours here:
value=60 unit=km/h
